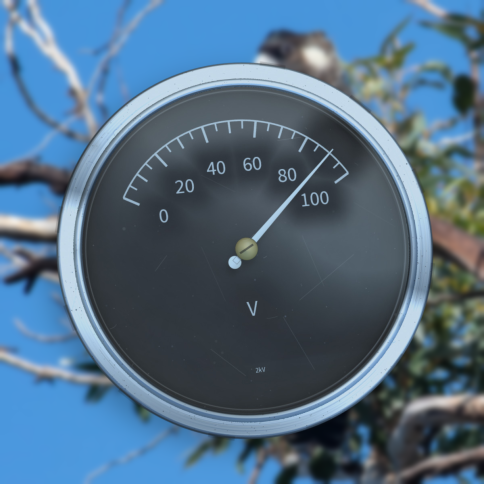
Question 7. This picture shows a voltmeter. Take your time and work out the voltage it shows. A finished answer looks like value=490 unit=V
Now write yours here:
value=90 unit=V
